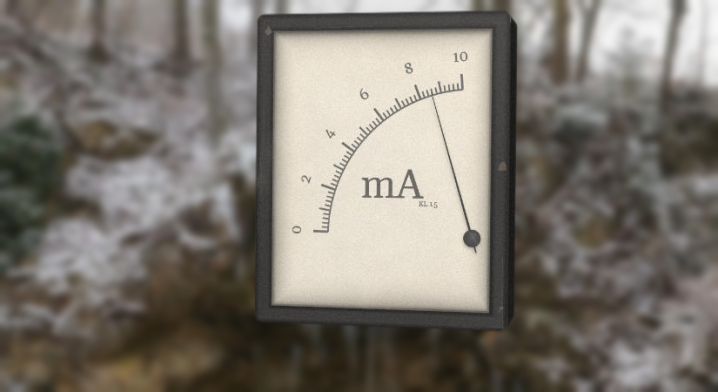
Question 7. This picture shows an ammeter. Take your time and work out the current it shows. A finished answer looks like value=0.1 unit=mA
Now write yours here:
value=8.6 unit=mA
